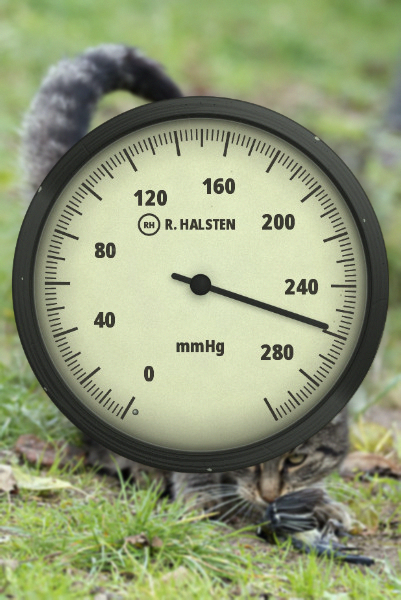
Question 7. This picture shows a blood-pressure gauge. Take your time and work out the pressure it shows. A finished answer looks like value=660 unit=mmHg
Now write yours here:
value=258 unit=mmHg
